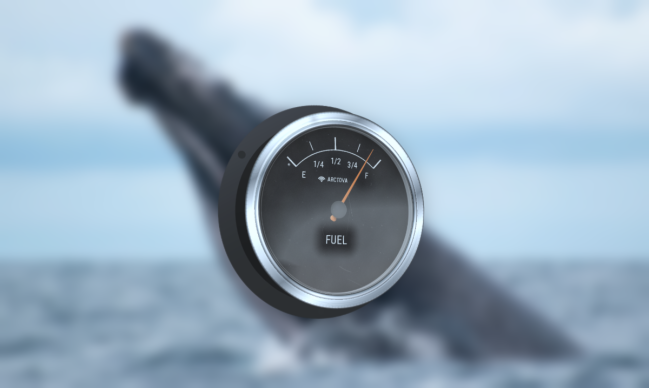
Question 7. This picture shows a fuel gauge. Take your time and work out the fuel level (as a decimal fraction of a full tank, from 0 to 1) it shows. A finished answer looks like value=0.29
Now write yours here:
value=0.875
